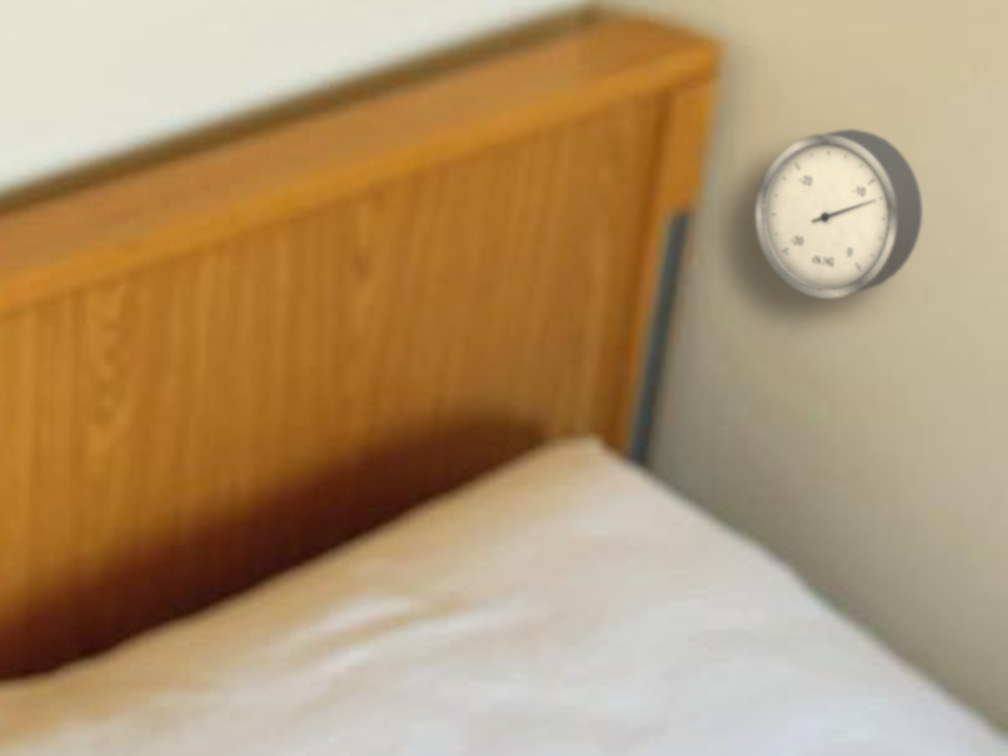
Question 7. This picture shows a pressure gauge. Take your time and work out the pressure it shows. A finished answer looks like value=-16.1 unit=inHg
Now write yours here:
value=-8 unit=inHg
